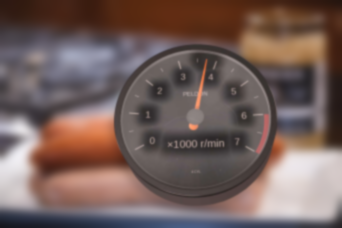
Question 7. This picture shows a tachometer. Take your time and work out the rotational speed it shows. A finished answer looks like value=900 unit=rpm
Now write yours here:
value=3750 unit=rpm
